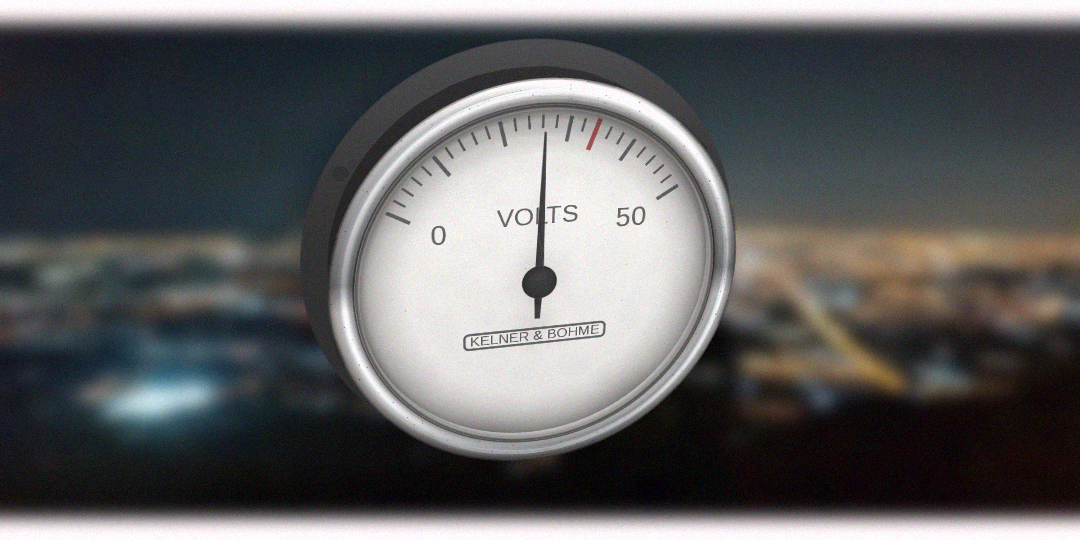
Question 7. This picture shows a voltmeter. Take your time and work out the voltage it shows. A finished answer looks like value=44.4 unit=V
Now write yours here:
value=26 unit=V
